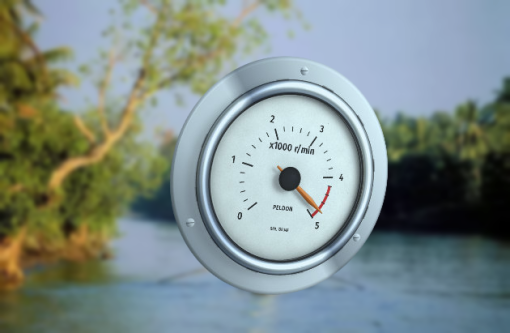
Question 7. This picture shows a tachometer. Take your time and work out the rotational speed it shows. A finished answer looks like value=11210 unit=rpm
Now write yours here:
value=4800 unit=rpm
